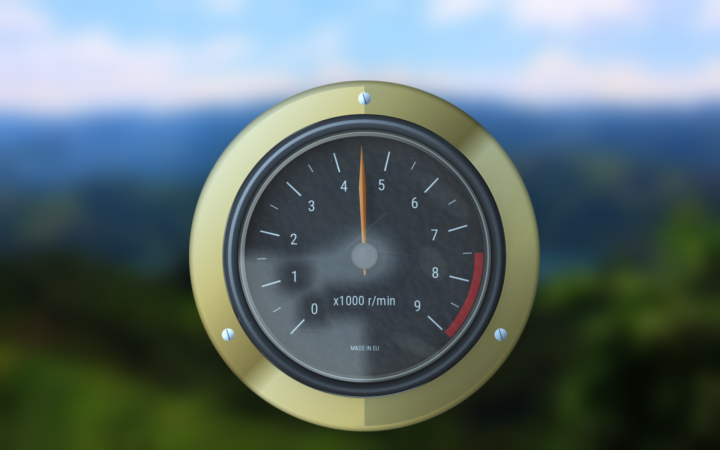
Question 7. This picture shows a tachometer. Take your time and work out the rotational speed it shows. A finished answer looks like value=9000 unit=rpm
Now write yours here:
value=4500 unit=rpm
